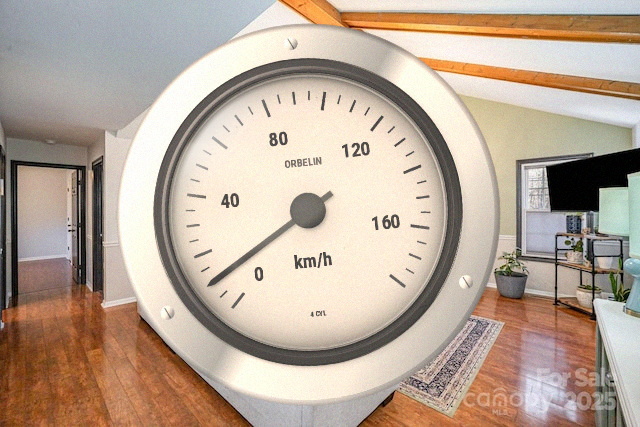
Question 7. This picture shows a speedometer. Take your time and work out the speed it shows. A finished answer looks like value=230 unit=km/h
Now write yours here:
value=10 unit=km/h
